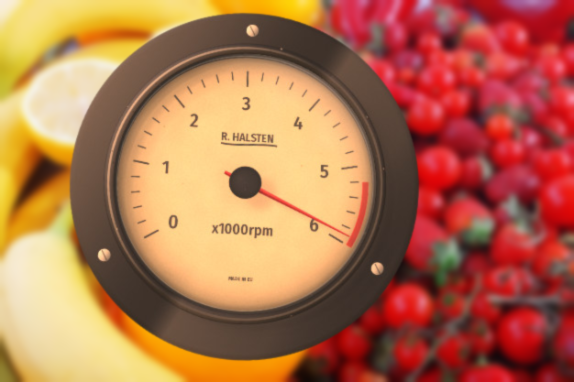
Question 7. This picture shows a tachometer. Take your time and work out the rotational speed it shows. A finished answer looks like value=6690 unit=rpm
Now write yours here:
value=5900 unit=rpm
